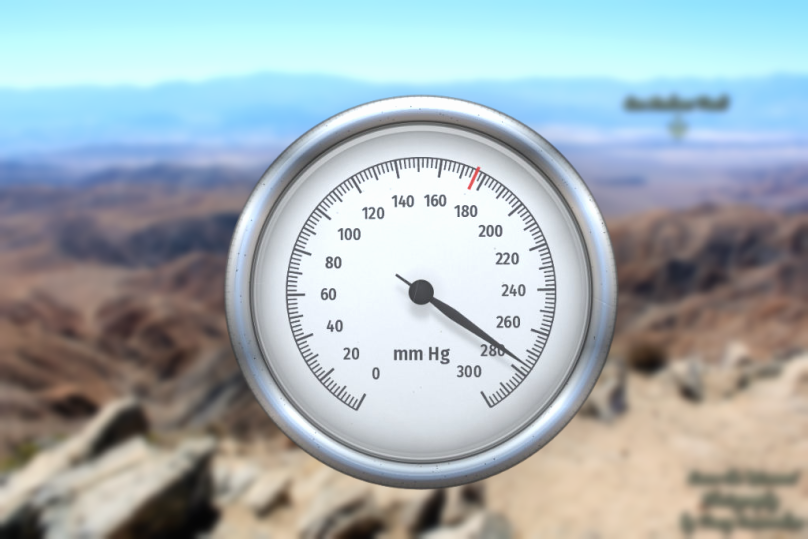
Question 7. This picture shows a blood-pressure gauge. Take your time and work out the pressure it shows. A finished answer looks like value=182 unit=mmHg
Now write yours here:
value=276 unit=mmHg
